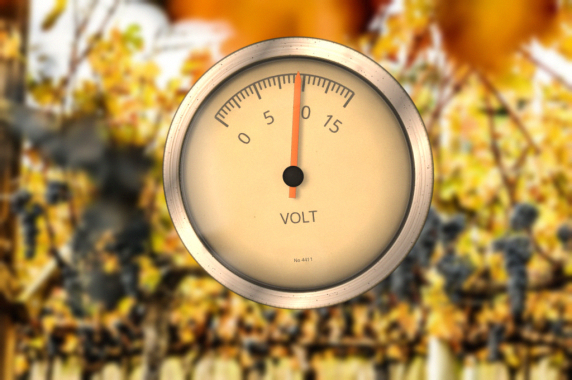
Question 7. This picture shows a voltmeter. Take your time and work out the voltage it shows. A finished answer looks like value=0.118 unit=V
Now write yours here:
value=9.5 unit=V
